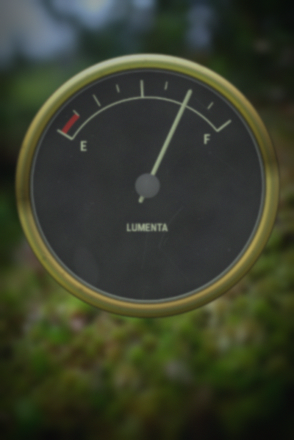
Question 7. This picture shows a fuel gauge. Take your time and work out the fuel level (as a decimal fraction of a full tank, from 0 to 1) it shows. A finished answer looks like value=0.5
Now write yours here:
value=0.75
